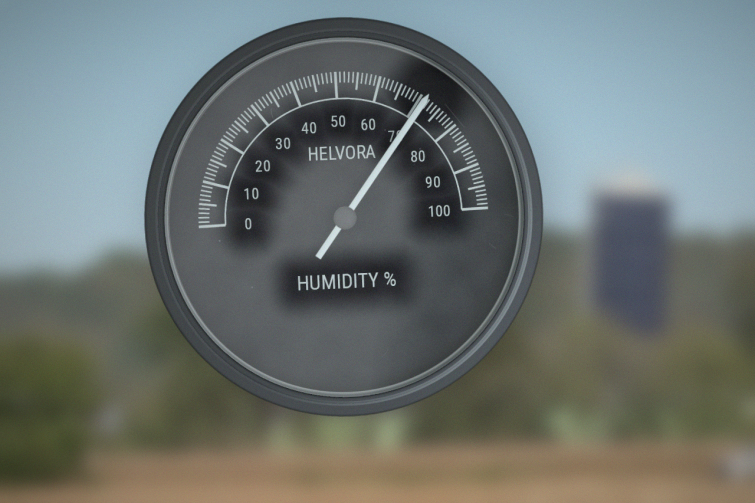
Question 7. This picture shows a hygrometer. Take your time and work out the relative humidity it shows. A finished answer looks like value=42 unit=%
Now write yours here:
value=71 unit=%
